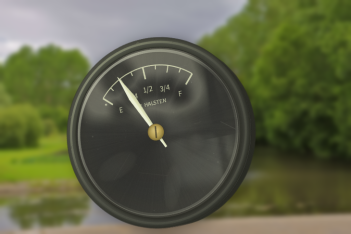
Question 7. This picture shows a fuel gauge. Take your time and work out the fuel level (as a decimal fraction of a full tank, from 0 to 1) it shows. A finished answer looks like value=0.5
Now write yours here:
value=0.25
